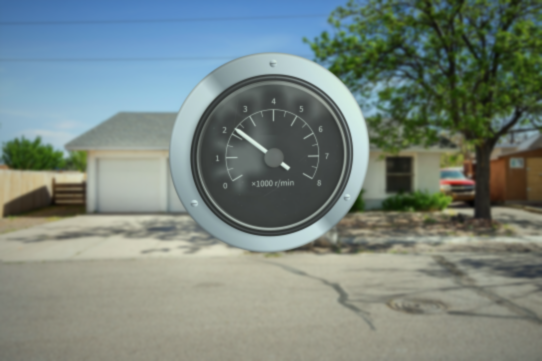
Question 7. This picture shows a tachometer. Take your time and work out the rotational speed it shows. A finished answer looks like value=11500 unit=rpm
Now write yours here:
value=2250 unit=rpm
